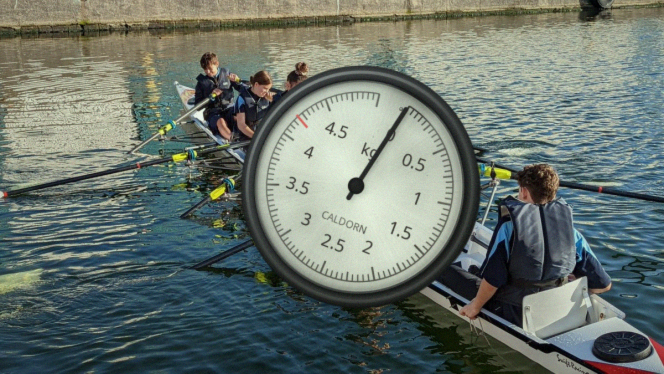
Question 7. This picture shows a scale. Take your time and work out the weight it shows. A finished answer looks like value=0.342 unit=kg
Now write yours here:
value=0 unit=kg
